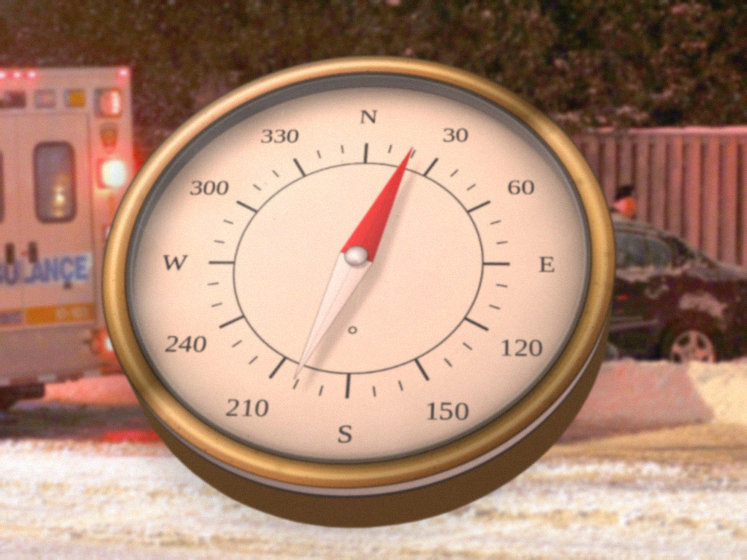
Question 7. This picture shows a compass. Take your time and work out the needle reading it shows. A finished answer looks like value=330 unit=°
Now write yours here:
value=20 unit=°
